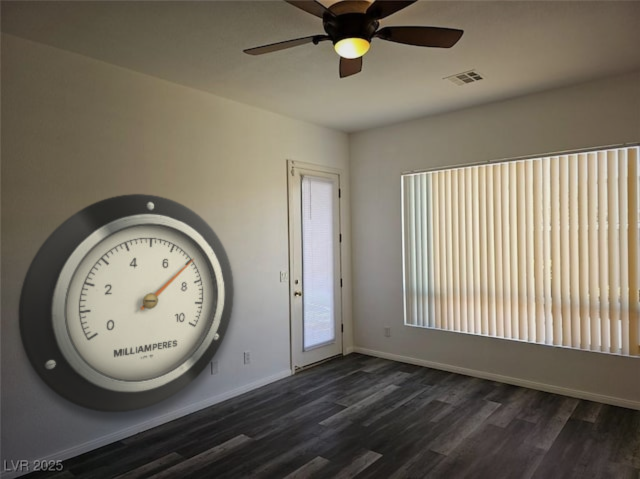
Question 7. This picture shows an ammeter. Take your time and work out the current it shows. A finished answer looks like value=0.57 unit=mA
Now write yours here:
value=7 unit=mA
